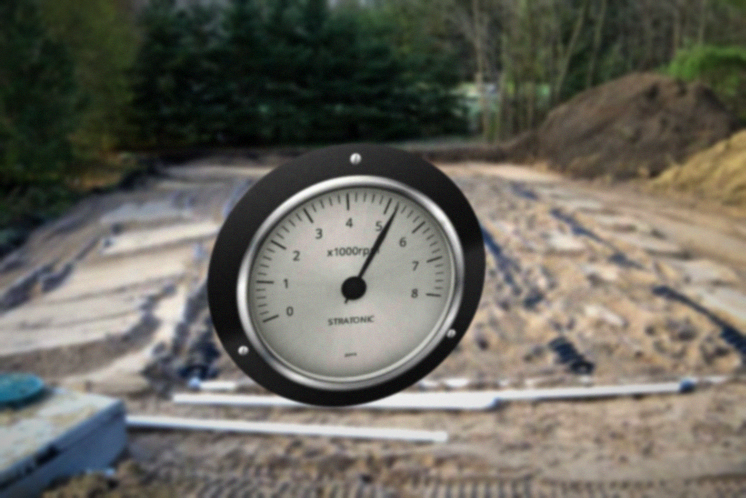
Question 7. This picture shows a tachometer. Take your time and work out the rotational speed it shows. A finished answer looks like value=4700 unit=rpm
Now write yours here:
value=5200 unit=rpm
